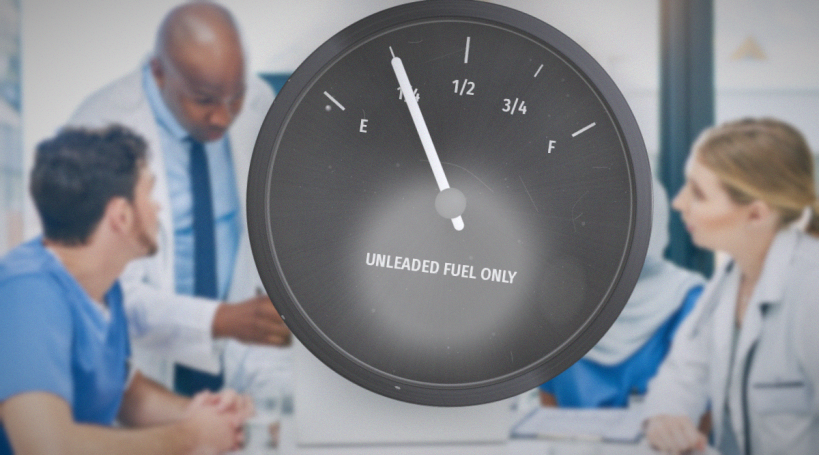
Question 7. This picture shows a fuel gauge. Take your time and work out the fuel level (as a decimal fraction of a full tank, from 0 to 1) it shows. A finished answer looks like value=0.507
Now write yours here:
value=0.25
